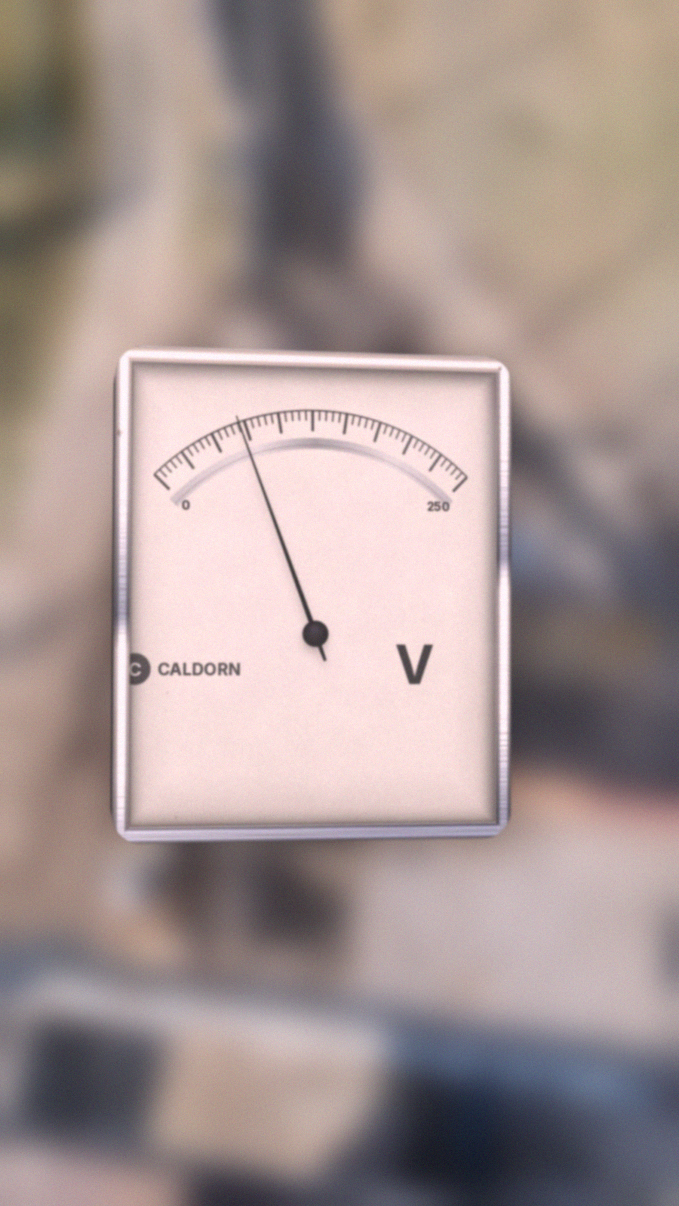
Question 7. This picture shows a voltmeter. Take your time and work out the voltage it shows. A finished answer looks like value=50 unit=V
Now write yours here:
value=70 unit=V
